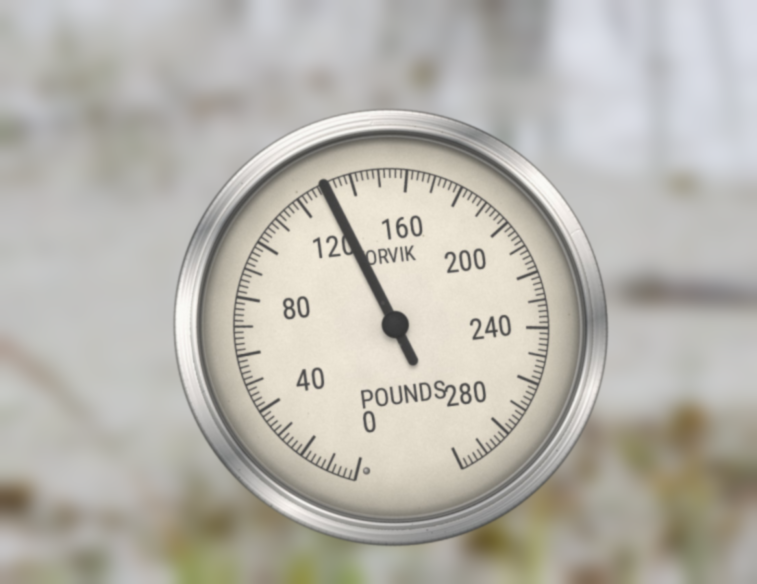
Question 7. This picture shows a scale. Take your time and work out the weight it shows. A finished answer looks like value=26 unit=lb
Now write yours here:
value=130 unit=lb
